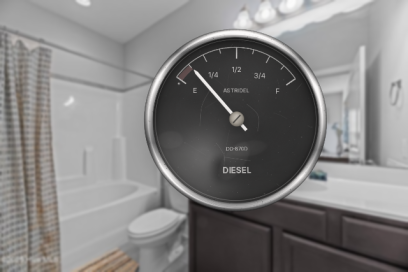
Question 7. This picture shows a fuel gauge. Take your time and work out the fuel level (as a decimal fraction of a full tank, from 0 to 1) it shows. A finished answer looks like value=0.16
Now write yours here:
value=0.125
